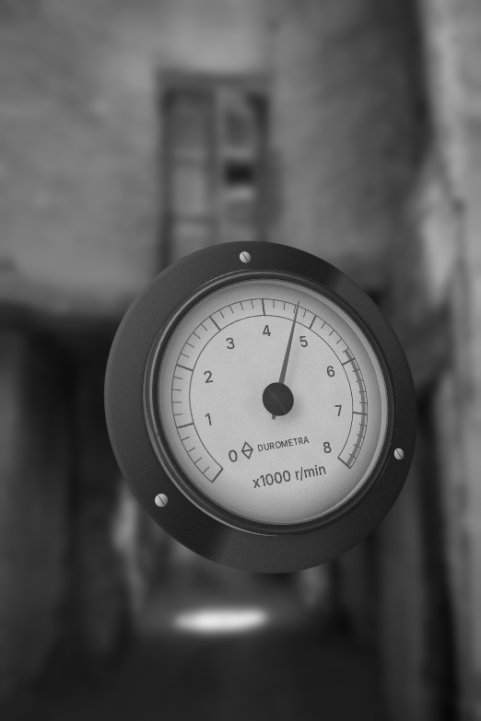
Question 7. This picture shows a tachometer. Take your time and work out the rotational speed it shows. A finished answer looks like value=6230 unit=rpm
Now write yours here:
value=4600 unit=rpm
